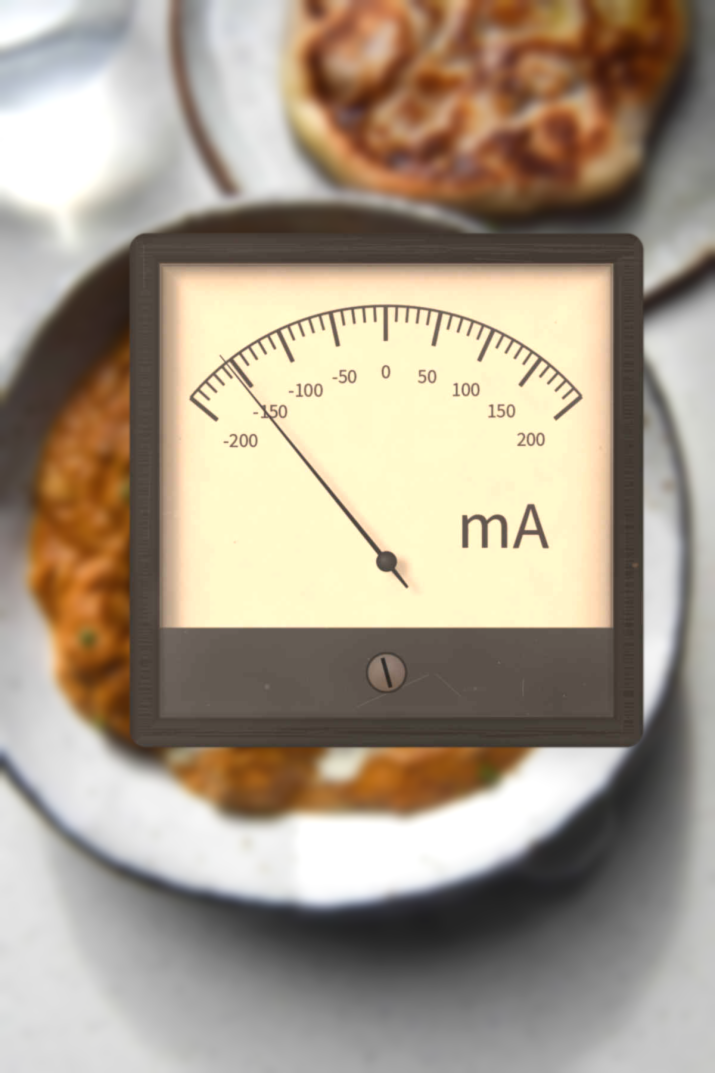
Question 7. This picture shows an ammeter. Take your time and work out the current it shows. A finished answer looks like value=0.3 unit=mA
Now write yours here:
value=-155 unit=mA
